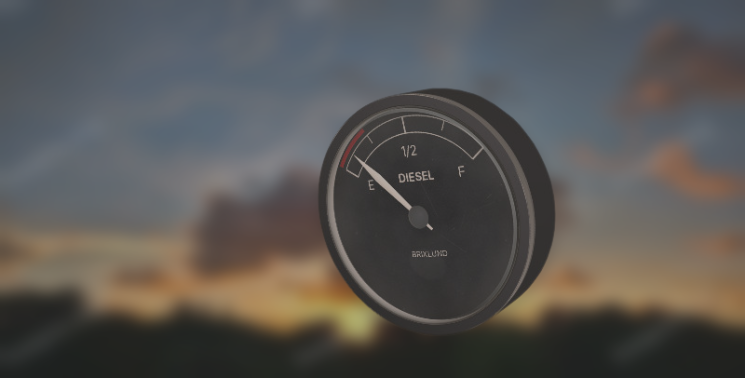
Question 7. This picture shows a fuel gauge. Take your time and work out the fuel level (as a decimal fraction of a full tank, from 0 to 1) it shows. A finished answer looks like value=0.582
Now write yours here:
value=0.125
